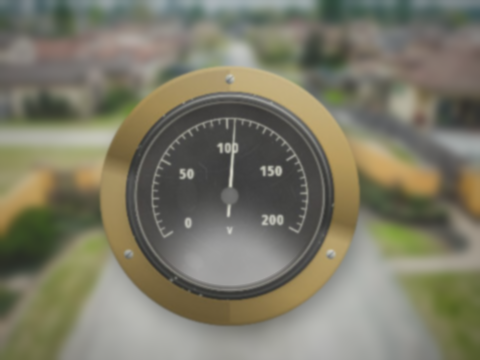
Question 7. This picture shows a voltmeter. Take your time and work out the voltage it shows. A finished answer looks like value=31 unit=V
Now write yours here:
value=105 unit=V
